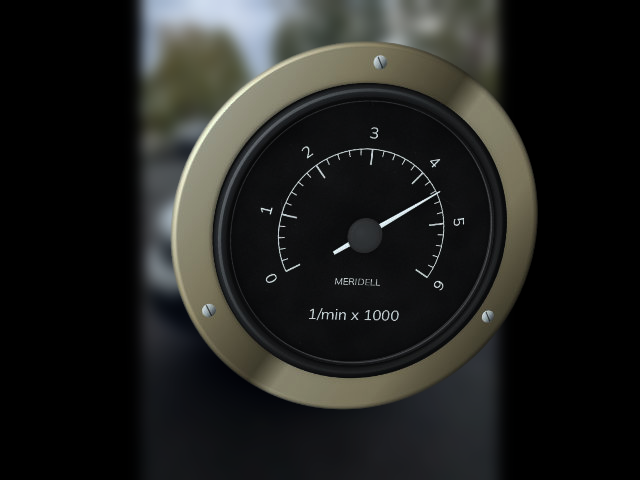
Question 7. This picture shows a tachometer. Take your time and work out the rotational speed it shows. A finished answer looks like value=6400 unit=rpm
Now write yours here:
value=4400 unit=rpm
